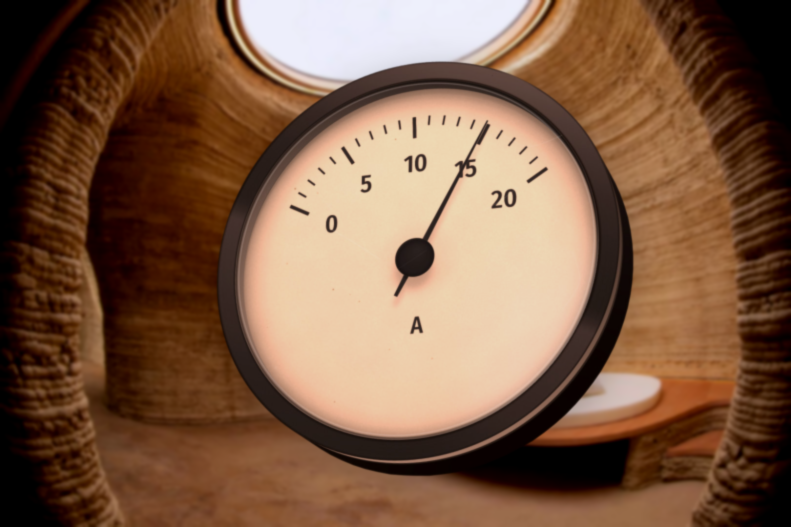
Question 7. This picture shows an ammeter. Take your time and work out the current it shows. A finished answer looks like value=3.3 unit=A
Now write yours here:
value=15 unit=A
